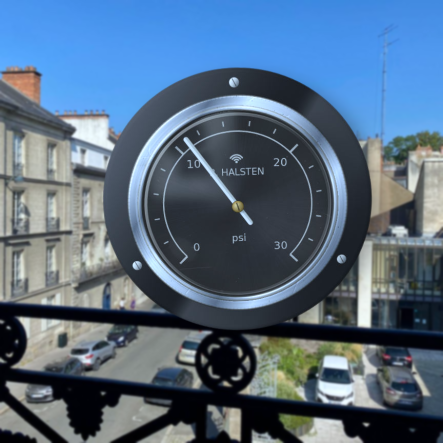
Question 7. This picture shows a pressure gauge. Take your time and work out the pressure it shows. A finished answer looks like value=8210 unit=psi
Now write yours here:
value=11 unit=psi
